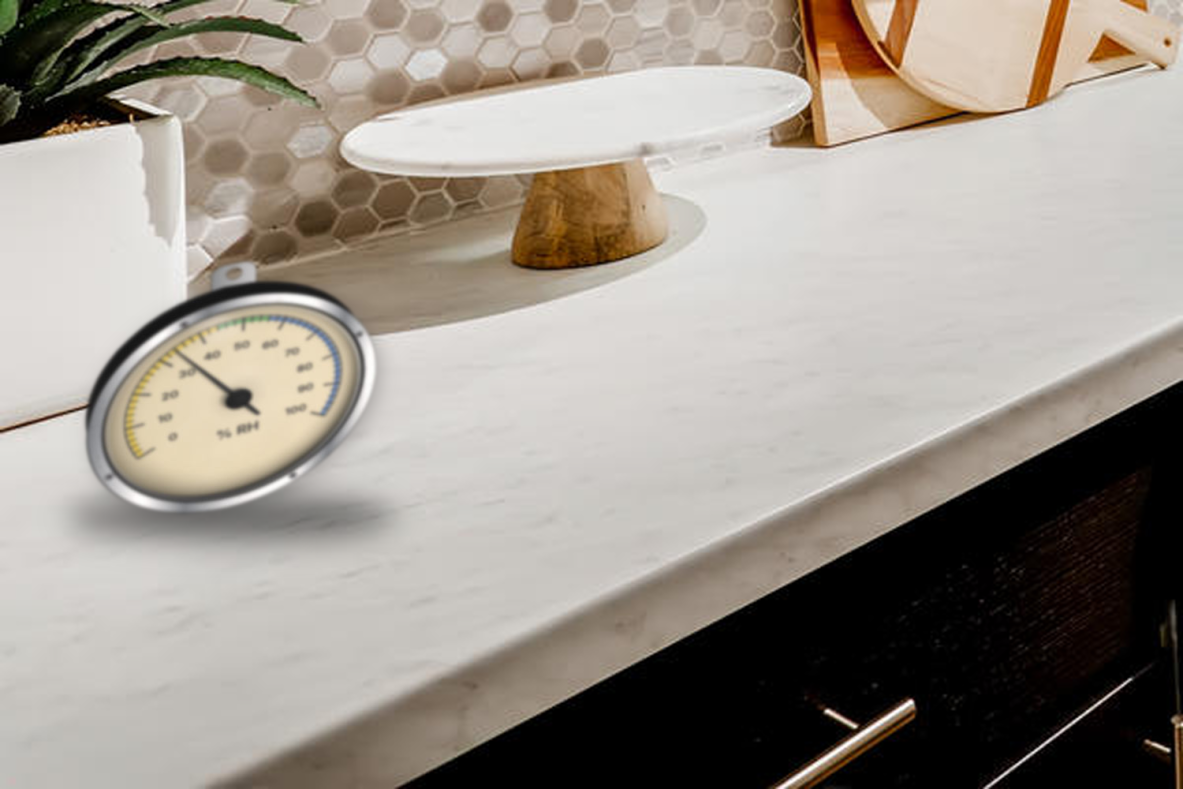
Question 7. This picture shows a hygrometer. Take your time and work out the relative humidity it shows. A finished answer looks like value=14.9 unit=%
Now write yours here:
value=34 unit=%
